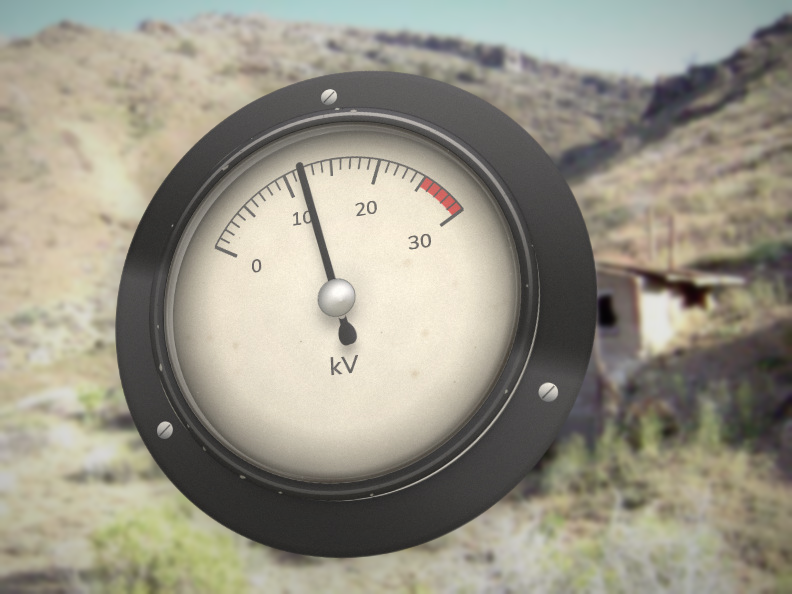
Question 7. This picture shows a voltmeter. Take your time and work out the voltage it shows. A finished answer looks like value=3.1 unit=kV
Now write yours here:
value=12 unit=kV
